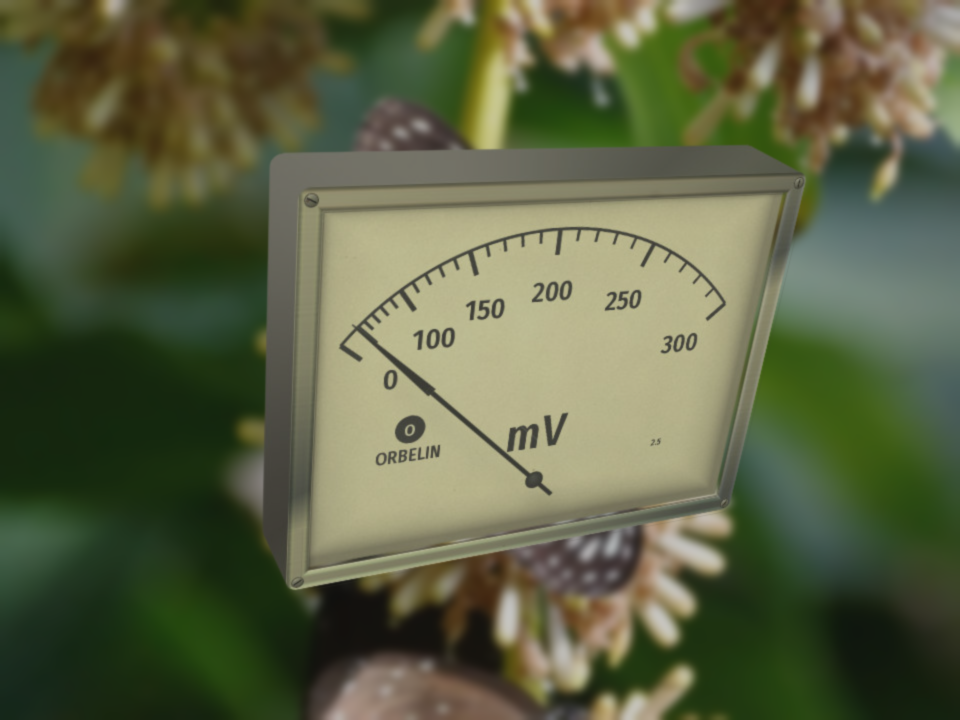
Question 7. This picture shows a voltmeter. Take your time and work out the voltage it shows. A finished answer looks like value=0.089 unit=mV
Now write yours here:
value=50 unit=mV
